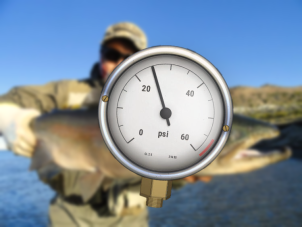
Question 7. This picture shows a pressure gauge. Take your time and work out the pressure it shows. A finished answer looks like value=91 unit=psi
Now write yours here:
value=25 unit=psi
